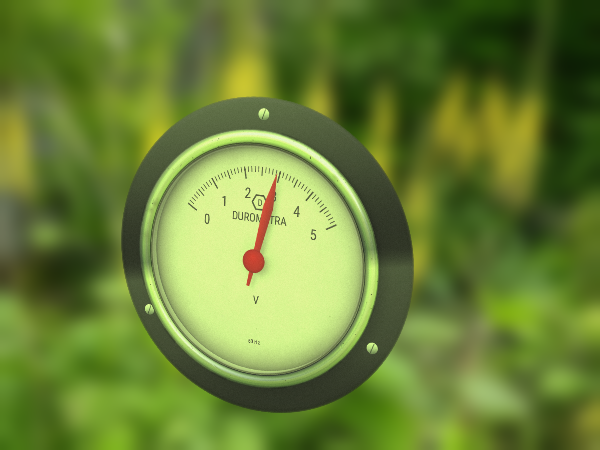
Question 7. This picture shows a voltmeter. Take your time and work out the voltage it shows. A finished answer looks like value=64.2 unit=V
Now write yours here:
value=3 unit=V
